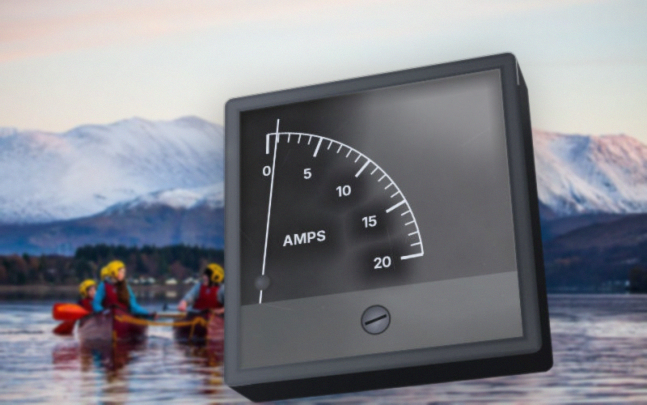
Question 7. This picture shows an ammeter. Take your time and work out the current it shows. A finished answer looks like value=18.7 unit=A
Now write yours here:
value=1 unit=A
